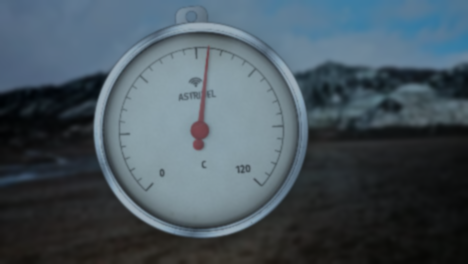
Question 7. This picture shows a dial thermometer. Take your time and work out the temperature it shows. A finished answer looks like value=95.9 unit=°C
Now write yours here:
value=64 unit=°C
